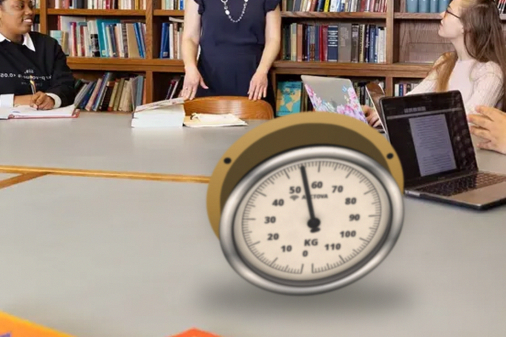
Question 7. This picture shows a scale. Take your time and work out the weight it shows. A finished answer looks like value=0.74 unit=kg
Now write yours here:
value=55 unit=kg
